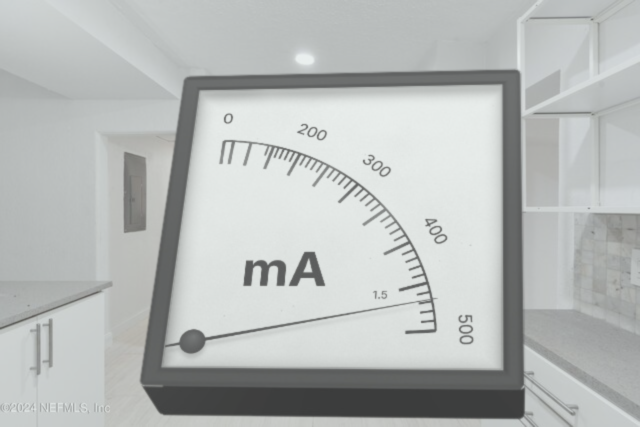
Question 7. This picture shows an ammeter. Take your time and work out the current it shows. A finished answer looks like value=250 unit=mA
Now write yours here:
value=470 unit=mA
